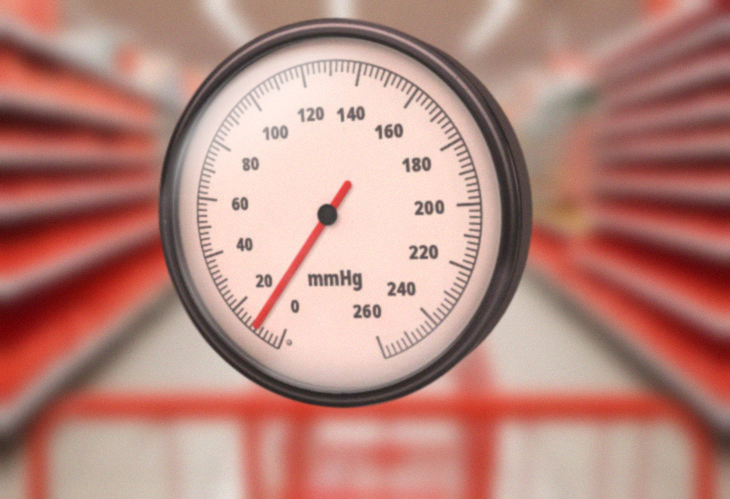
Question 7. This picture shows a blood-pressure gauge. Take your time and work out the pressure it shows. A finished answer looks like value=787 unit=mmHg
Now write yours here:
value=10 unit=mmHg
